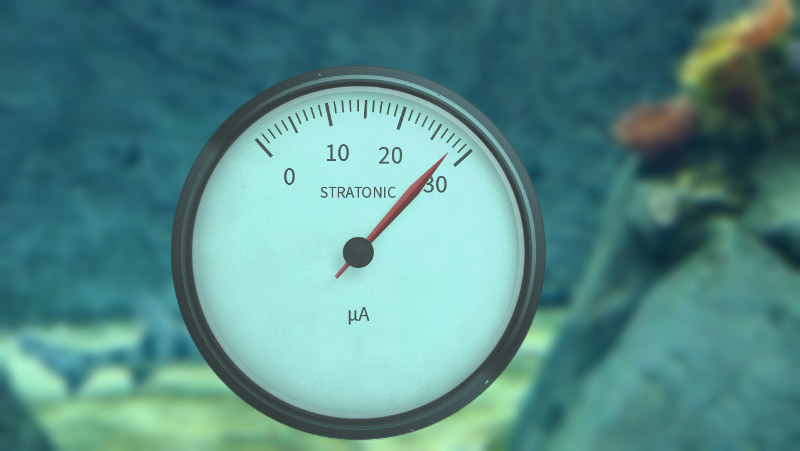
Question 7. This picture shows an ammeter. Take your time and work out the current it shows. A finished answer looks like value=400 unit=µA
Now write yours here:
value=28 unit=µA
